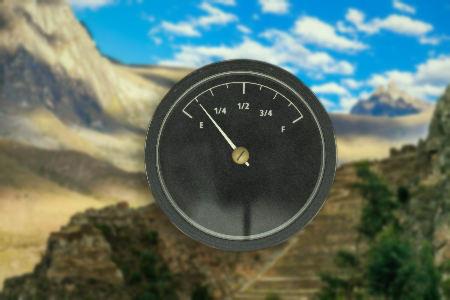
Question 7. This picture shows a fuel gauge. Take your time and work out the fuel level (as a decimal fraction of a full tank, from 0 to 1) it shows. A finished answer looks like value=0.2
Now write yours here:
value=0.125
